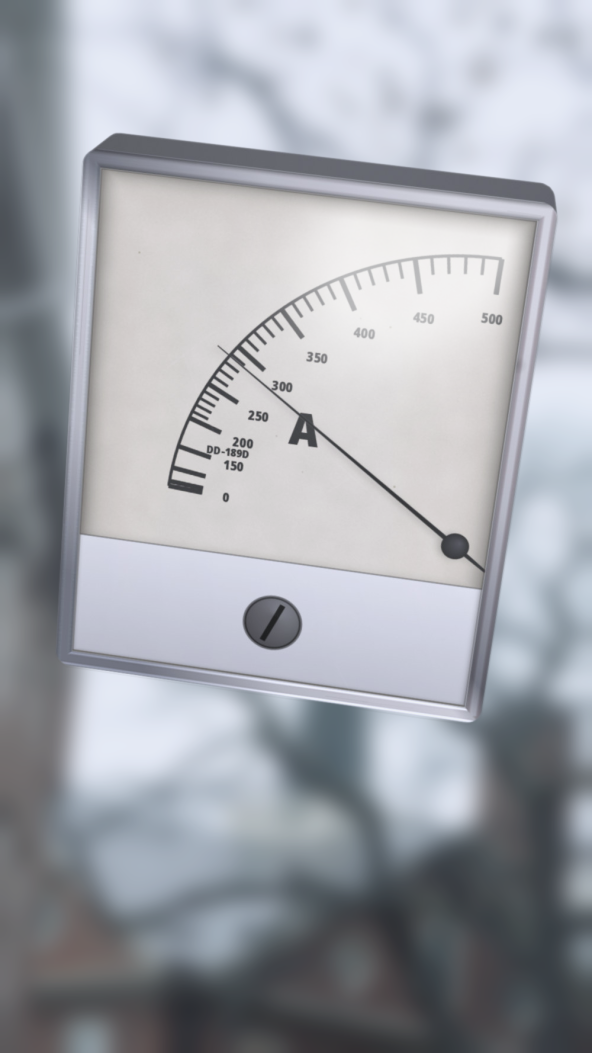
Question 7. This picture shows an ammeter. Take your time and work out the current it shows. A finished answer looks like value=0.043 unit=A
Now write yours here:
value=290 unit=A
